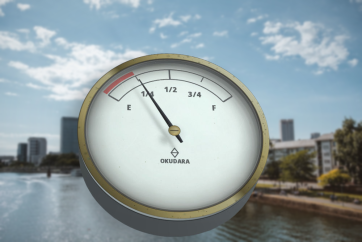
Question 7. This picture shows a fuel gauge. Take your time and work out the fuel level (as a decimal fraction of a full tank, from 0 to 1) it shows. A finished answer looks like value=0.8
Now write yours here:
value=0.25
